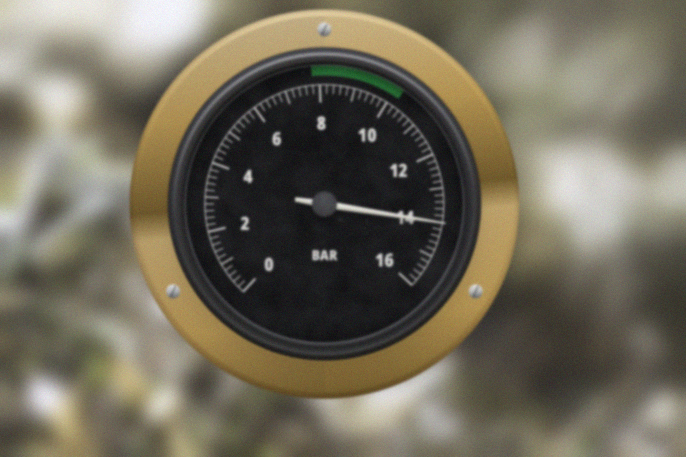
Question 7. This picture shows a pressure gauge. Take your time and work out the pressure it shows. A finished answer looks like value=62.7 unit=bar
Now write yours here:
value=14 unit=bar
